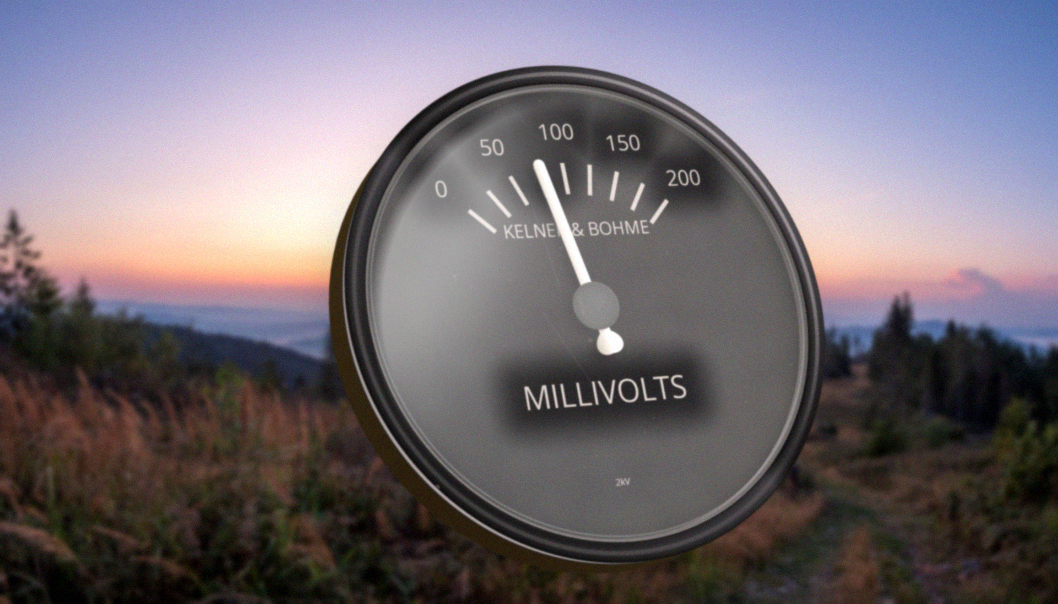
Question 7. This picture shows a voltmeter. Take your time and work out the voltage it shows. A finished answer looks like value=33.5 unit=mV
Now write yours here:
value=75 unit=mV
